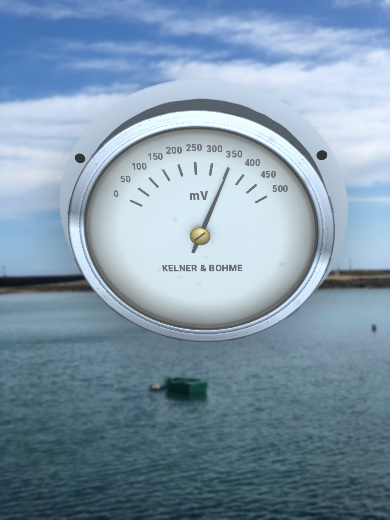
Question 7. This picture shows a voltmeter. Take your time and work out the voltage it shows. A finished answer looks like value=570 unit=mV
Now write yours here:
value=350 unit=mV
